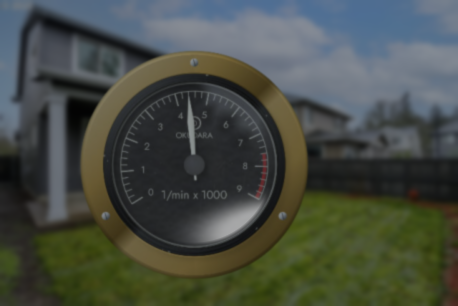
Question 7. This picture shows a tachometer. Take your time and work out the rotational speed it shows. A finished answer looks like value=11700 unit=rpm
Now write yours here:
value=4400 unit=rpm
